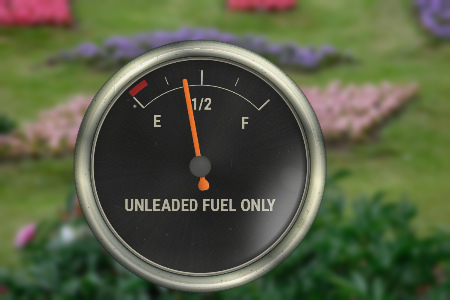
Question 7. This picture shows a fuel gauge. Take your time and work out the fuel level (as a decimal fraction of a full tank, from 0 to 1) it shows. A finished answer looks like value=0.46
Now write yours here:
value=0.375
